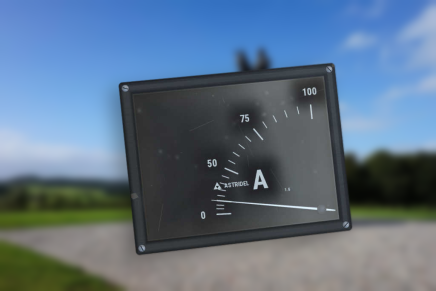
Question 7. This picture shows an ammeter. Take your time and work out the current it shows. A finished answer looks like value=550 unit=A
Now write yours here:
value=25 unit=A
